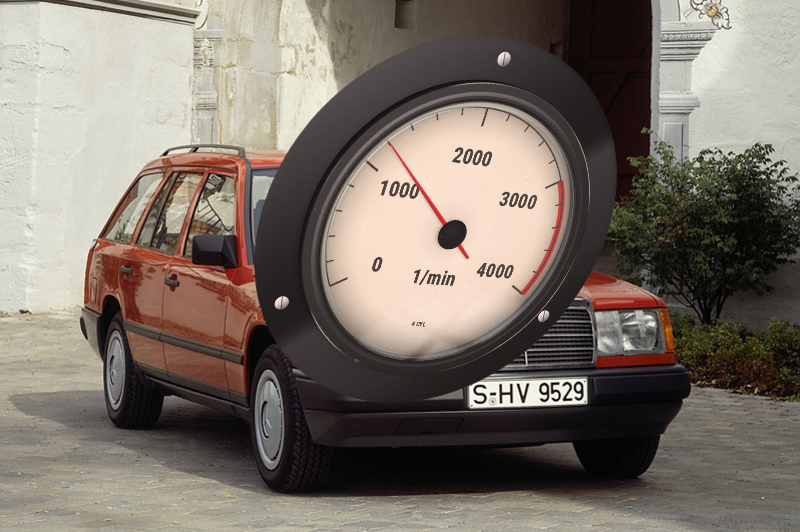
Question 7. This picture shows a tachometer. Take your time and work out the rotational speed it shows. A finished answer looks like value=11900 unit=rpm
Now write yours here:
value=1200 unit=rpm
